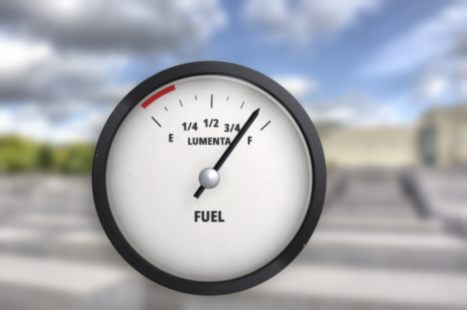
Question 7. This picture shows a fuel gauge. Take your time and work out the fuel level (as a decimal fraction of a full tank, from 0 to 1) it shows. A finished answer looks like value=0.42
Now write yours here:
value=0.875
